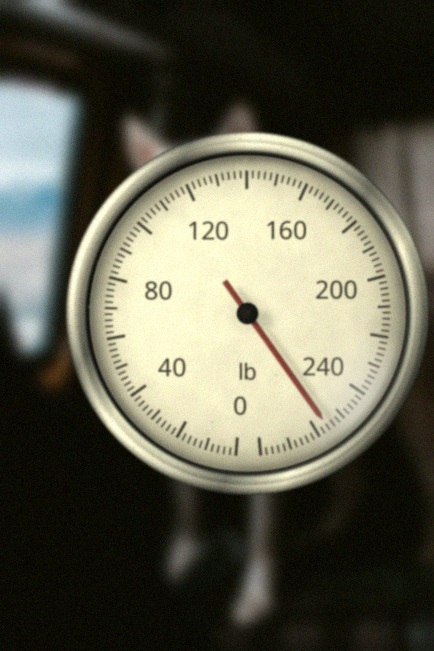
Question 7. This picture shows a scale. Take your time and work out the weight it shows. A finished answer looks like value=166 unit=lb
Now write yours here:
value=256 unit=lb
